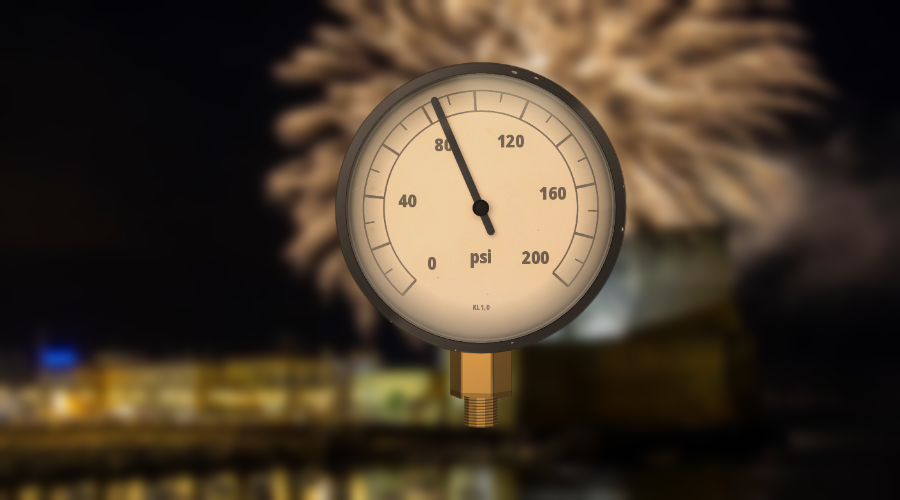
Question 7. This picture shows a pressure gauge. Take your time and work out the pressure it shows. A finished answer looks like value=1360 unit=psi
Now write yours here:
value=85 unit=psi
